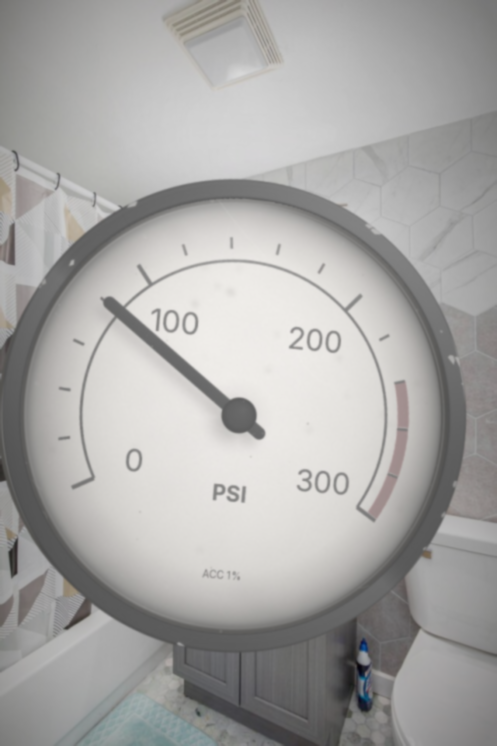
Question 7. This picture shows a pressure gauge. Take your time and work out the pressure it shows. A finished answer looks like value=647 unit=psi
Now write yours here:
value=80 unit=psi
